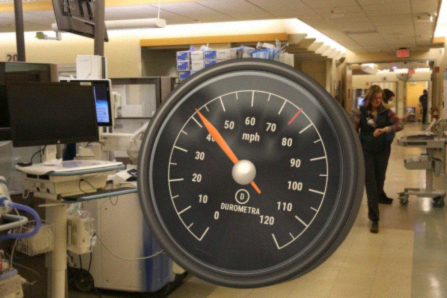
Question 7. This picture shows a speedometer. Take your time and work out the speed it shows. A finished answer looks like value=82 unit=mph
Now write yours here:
value=42.5 unit=mph
